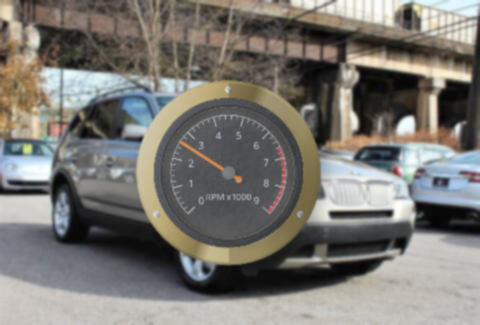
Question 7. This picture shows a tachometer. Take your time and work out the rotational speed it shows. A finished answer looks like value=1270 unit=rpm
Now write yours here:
value=2600 unit=rpm
